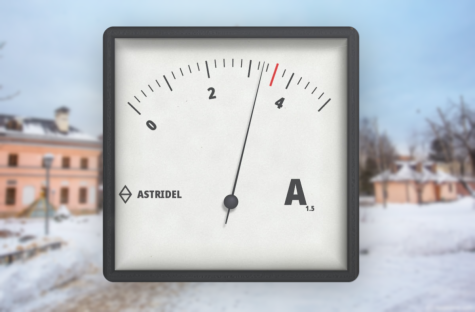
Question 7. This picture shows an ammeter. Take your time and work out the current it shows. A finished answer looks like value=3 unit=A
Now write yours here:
value=3.3 unit=A
